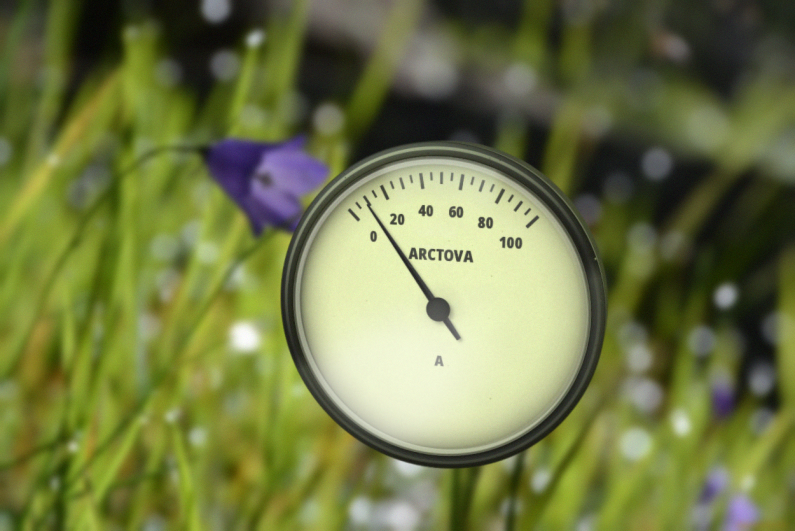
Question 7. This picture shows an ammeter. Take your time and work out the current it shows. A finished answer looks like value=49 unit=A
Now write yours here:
value=10 unit=A
